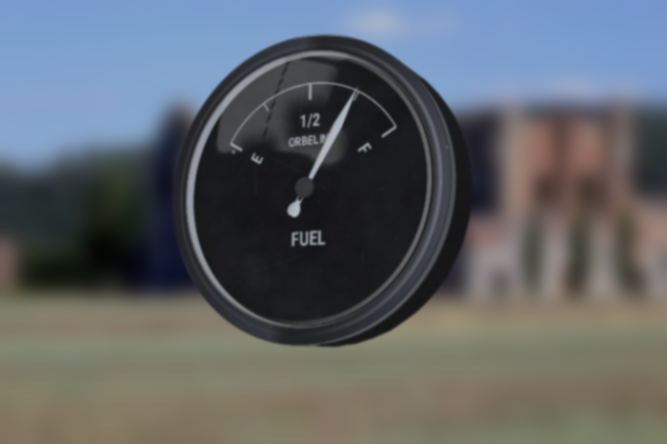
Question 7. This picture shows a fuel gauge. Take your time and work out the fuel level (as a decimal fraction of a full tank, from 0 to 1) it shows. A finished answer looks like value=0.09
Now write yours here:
value=0.75
